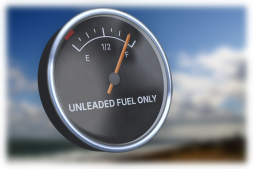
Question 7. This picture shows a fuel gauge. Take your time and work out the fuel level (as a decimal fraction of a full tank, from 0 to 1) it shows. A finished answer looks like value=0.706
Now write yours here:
value=0.875
